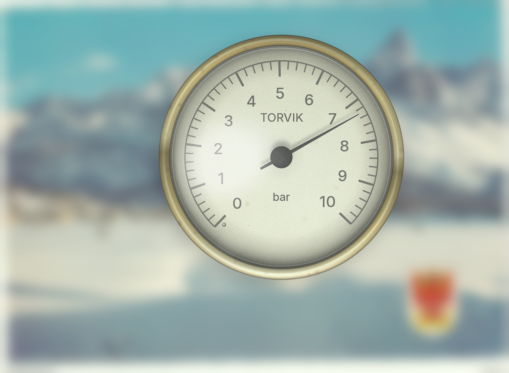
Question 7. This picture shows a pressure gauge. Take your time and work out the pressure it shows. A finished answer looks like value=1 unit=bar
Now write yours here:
value=7.3 unit=bar
